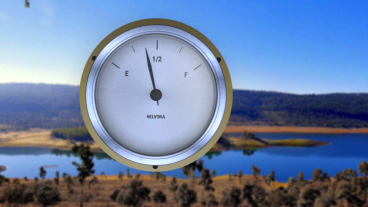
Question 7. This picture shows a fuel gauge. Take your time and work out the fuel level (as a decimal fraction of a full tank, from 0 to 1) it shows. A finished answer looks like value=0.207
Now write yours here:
value=0.375
